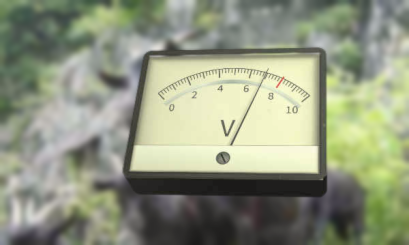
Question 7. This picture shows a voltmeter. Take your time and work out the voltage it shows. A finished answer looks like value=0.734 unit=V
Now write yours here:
value=7 unit=V
